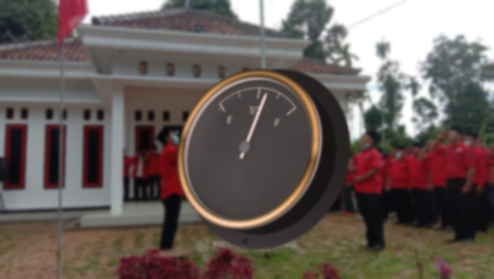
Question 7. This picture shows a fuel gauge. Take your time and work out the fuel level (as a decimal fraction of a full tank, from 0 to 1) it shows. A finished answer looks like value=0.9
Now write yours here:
value=0.625
